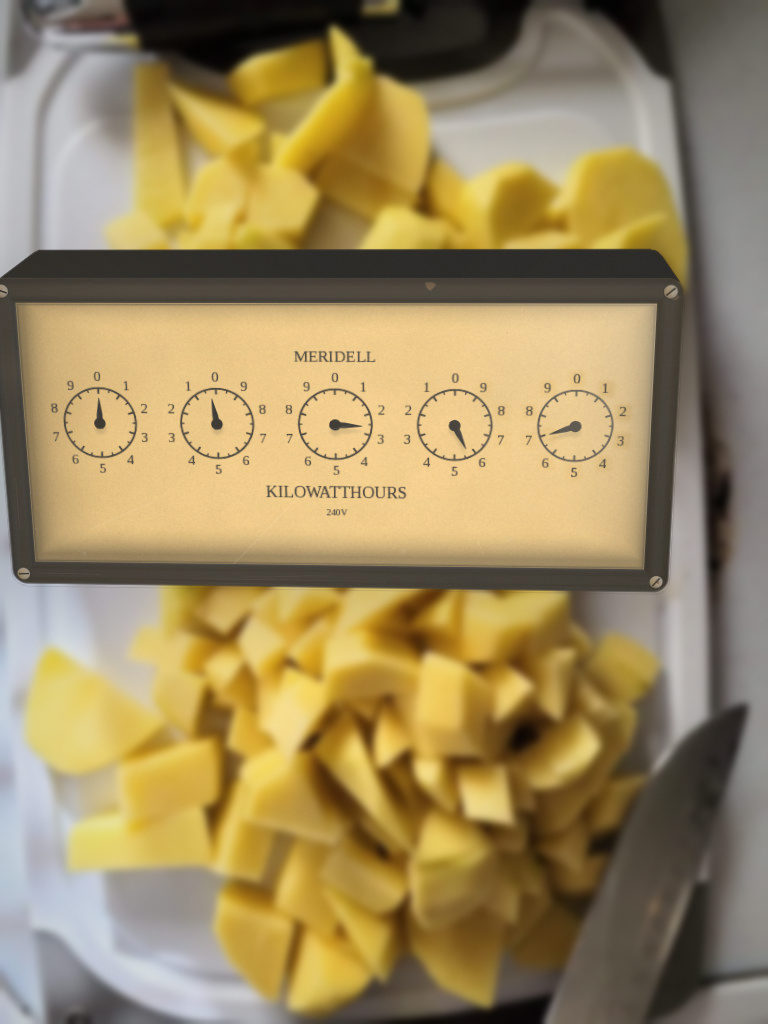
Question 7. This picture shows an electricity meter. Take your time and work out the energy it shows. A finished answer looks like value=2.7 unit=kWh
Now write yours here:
value=257 unit=kWh
